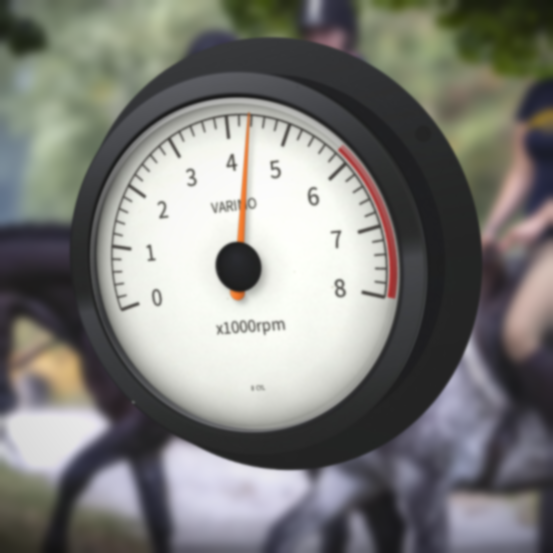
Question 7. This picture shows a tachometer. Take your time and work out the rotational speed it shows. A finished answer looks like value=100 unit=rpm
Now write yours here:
value=4400 unit=rpm
